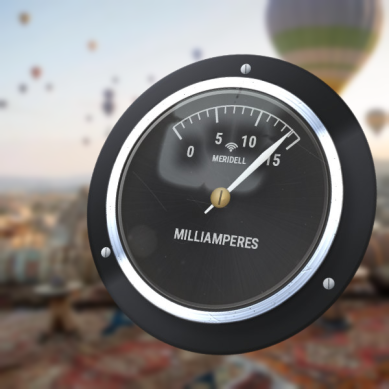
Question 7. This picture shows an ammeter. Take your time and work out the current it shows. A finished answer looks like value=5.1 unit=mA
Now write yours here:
value=14 unit=mA
